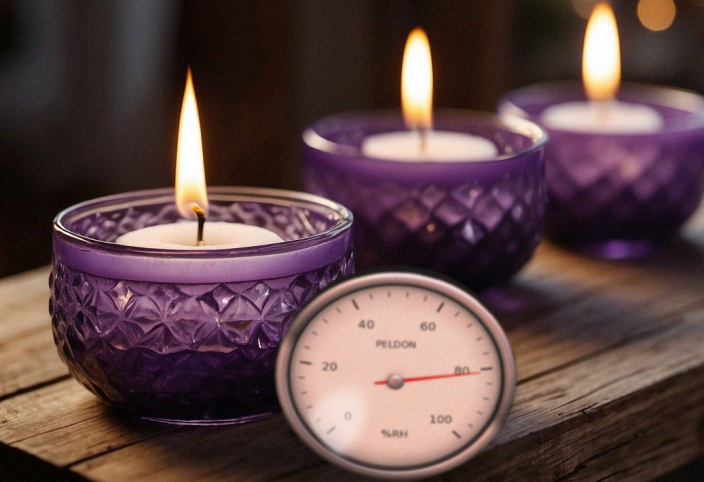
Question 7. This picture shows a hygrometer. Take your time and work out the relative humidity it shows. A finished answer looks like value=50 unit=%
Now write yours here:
value=80 unit=%
